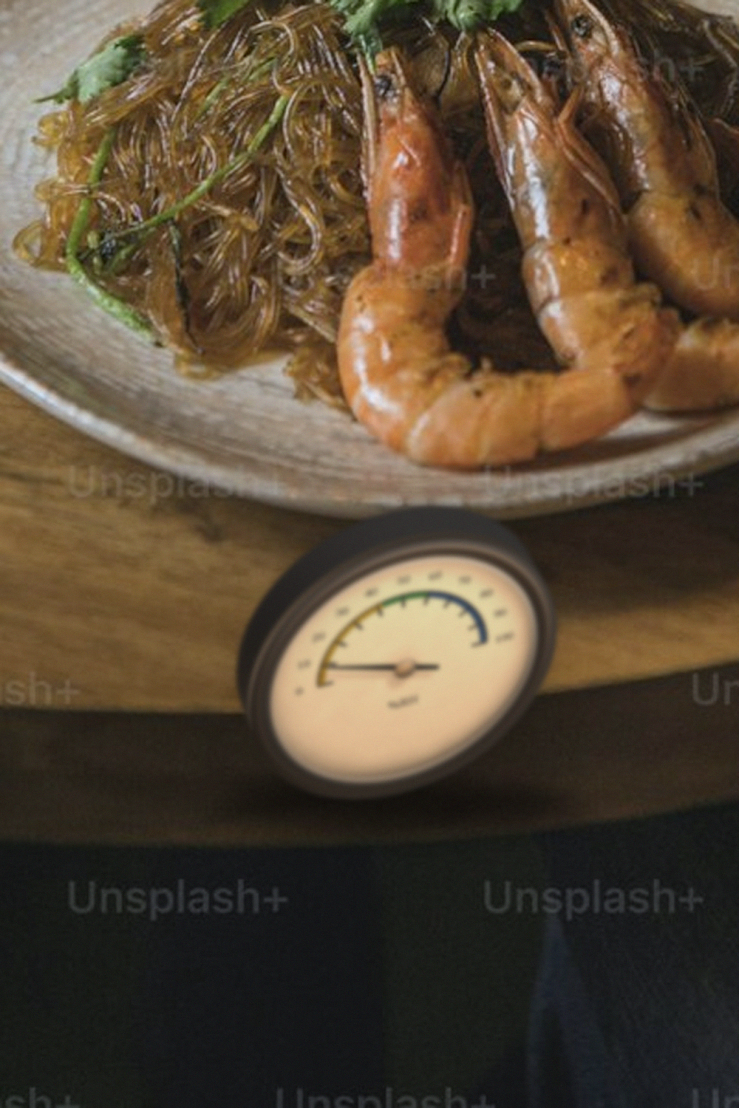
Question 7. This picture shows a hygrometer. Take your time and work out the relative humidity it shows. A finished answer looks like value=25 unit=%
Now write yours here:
value=10 unit=%
